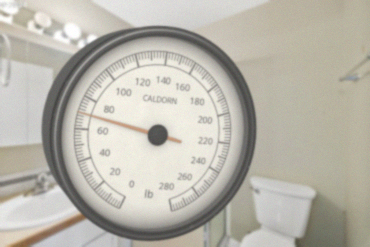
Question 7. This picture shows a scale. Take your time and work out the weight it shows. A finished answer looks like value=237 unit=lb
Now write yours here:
value=70 unit=lb
